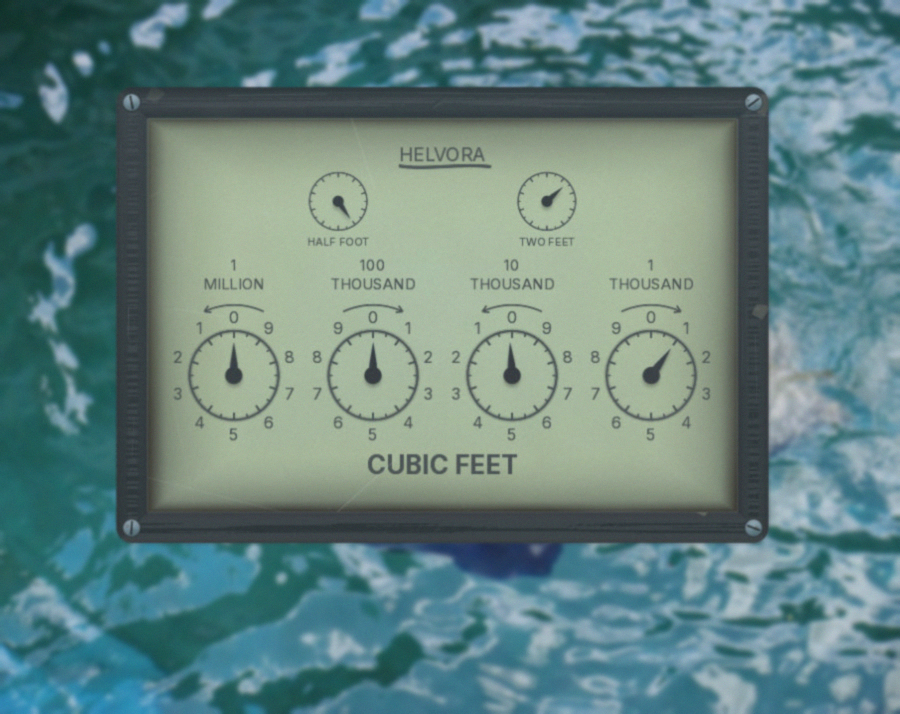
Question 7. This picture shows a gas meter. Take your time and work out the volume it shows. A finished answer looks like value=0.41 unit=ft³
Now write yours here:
value=100 unit=ft³
